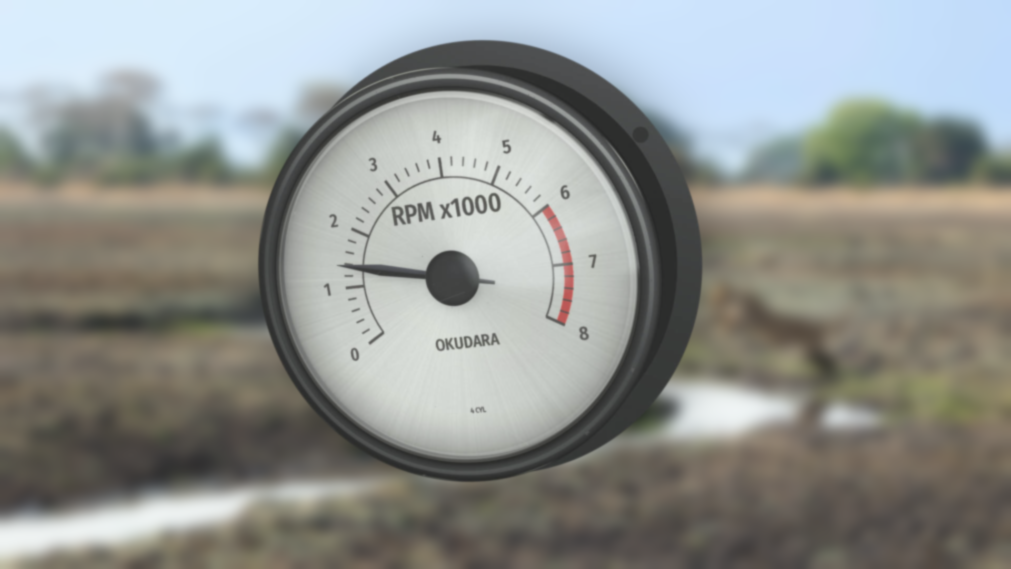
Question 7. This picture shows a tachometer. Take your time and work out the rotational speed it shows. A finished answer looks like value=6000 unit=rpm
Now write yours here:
value=1400 unit=rpm
